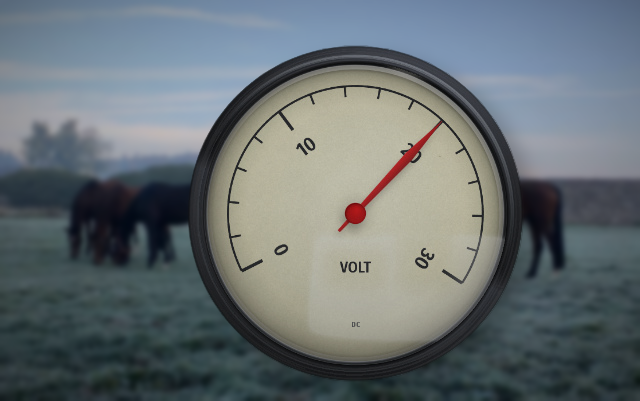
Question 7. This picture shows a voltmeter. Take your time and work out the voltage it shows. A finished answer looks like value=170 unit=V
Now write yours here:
value=20 unit=V
